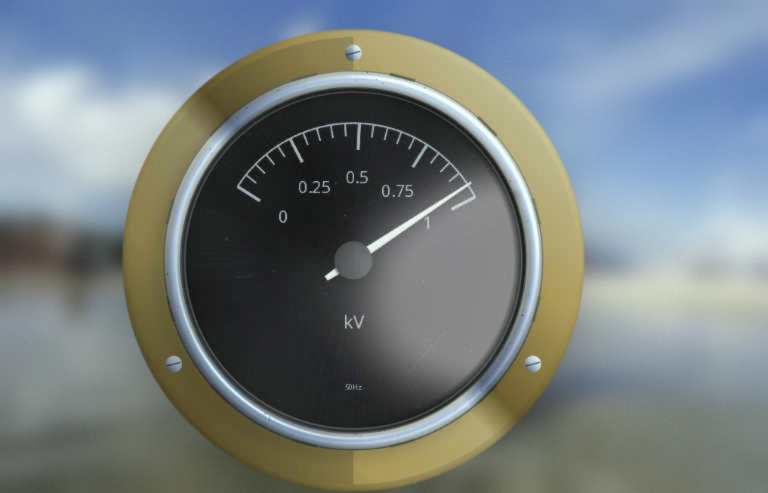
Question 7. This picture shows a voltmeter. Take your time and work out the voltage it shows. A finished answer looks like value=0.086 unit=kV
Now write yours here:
value=0.95 unit=kV
